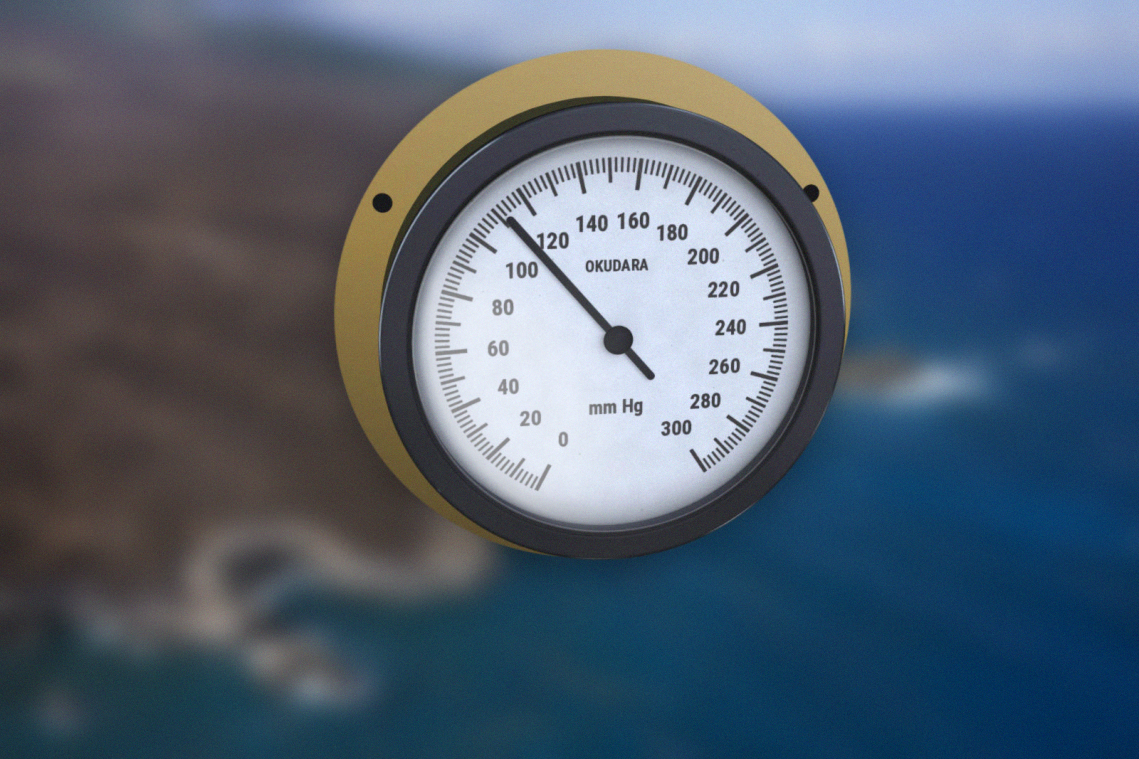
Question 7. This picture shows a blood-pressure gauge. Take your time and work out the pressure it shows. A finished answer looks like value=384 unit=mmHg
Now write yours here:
value=112 unit=mmHg
